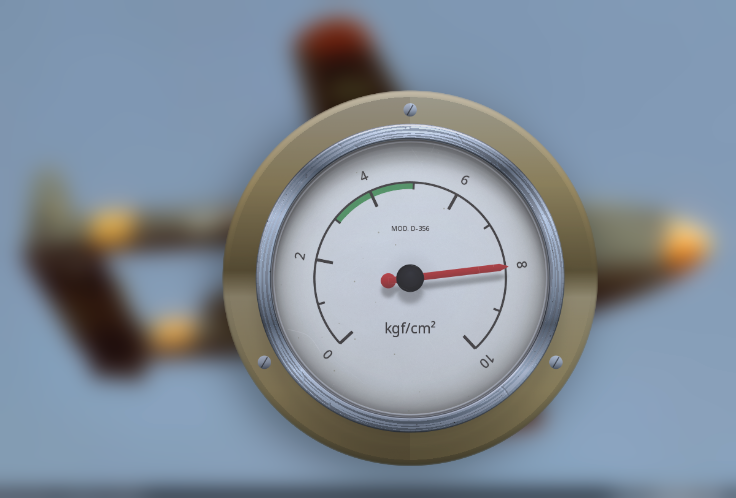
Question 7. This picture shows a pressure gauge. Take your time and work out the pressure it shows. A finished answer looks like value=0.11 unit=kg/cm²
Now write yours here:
value=8 unit=kg/cm²
